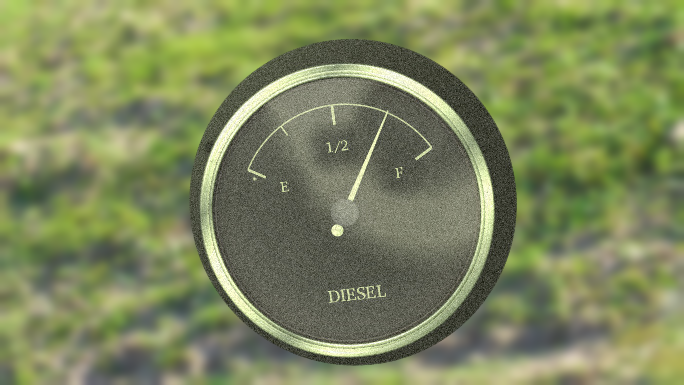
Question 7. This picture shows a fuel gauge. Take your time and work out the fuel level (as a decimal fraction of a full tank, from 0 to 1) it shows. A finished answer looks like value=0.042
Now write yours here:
value=0.75
